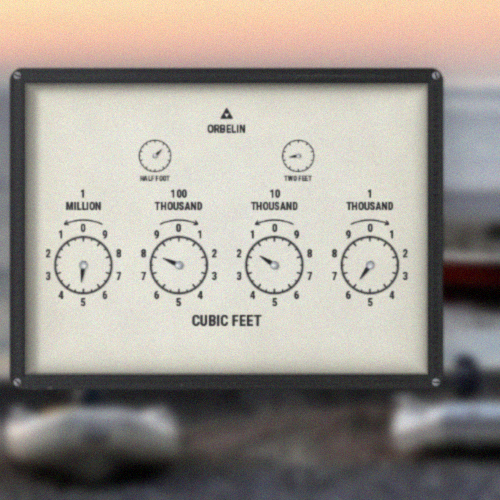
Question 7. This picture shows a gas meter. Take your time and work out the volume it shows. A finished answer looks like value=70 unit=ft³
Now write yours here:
value=481600 unit=ft³
